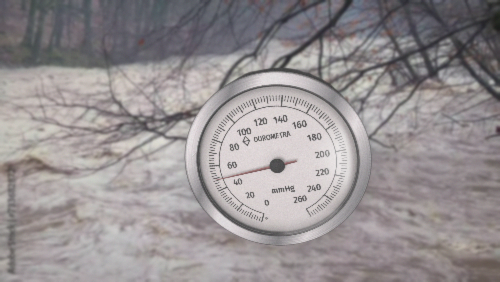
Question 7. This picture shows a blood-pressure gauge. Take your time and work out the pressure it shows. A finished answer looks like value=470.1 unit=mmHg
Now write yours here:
value=50 unit=mmHg
